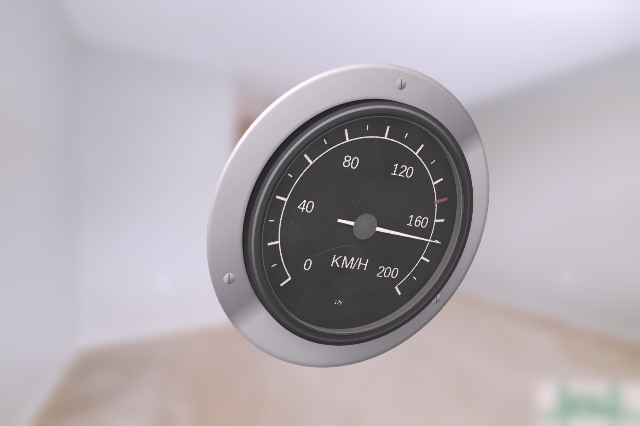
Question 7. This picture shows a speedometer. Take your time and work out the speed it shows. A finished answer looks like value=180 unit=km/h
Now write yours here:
value=170 unit=km/h
